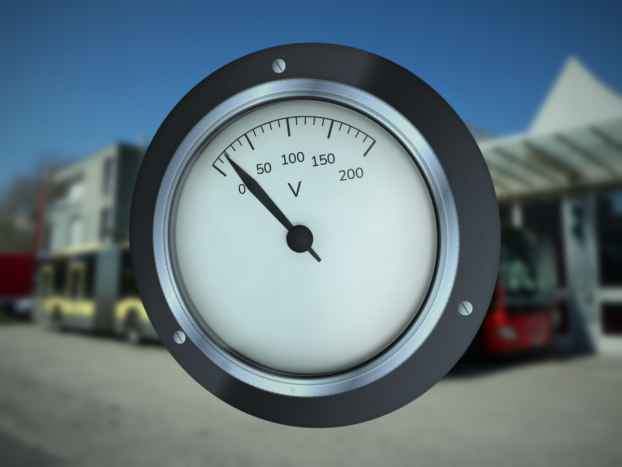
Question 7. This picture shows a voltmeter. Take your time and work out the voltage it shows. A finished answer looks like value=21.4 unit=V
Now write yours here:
value=20 unit=V
